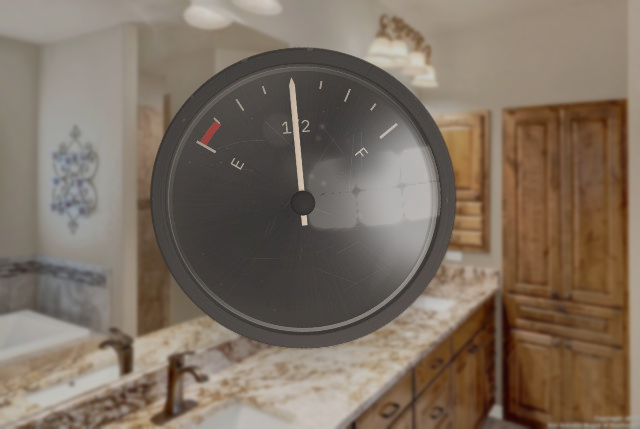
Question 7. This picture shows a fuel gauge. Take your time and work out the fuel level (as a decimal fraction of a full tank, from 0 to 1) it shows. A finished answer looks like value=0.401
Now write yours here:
value=0.5
